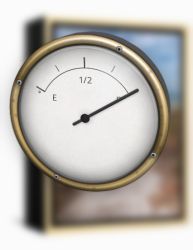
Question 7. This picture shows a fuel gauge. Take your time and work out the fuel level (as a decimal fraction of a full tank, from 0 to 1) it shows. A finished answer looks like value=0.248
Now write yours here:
value=1
